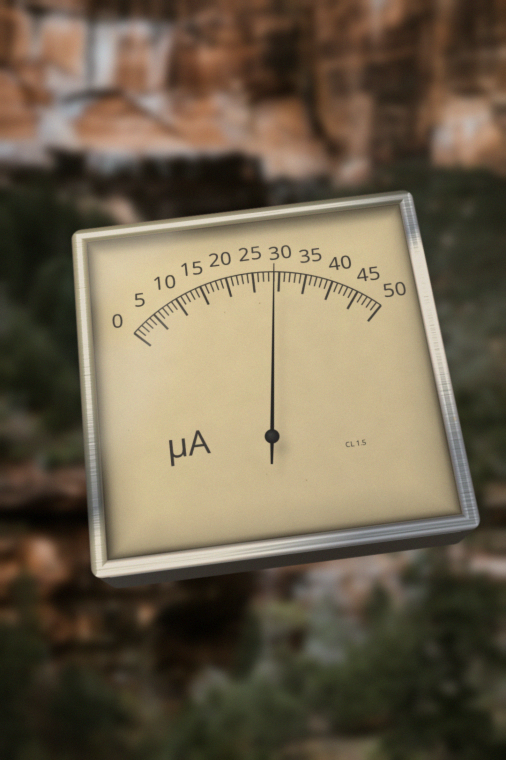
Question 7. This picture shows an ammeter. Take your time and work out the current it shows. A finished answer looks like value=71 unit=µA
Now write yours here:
value=29 unit=µA
